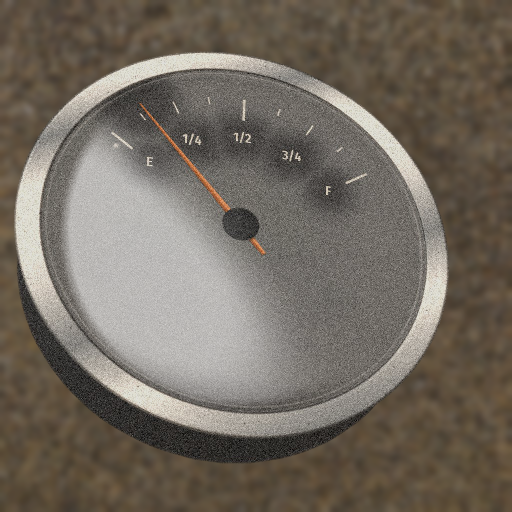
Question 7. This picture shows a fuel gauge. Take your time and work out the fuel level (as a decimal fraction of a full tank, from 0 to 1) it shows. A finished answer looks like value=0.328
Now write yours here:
value=0.125
